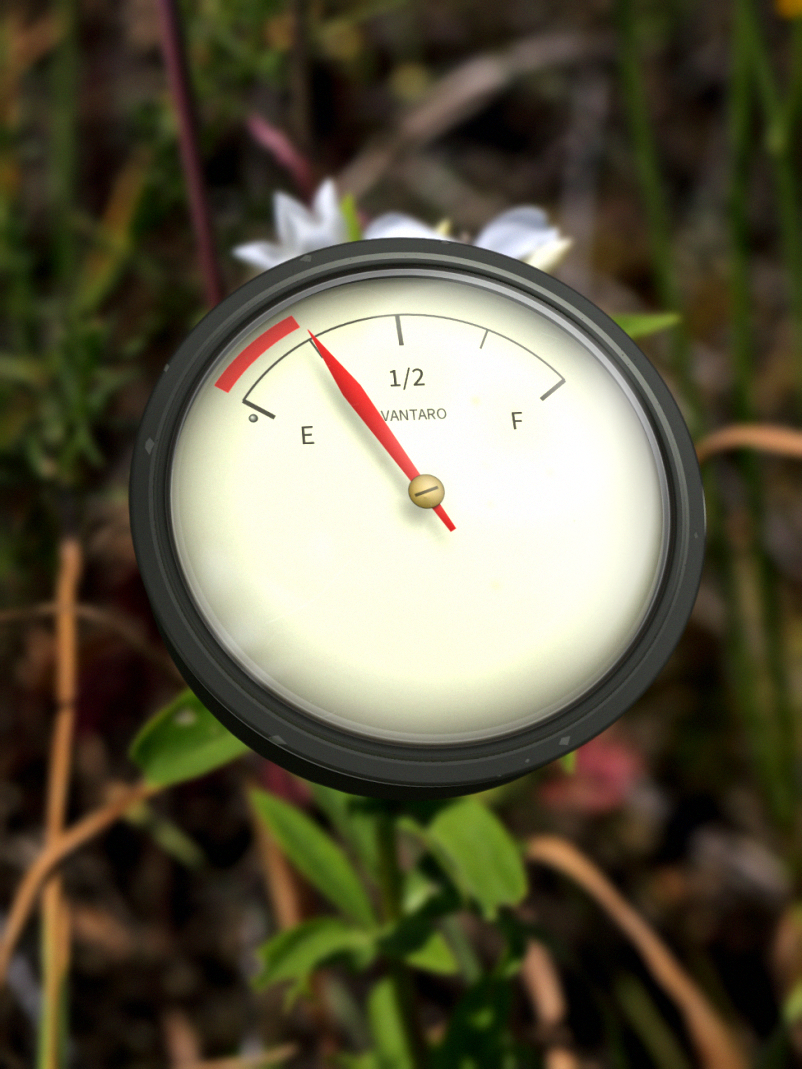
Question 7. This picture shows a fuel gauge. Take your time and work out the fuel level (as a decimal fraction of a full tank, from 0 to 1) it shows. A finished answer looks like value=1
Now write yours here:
value=0.25
